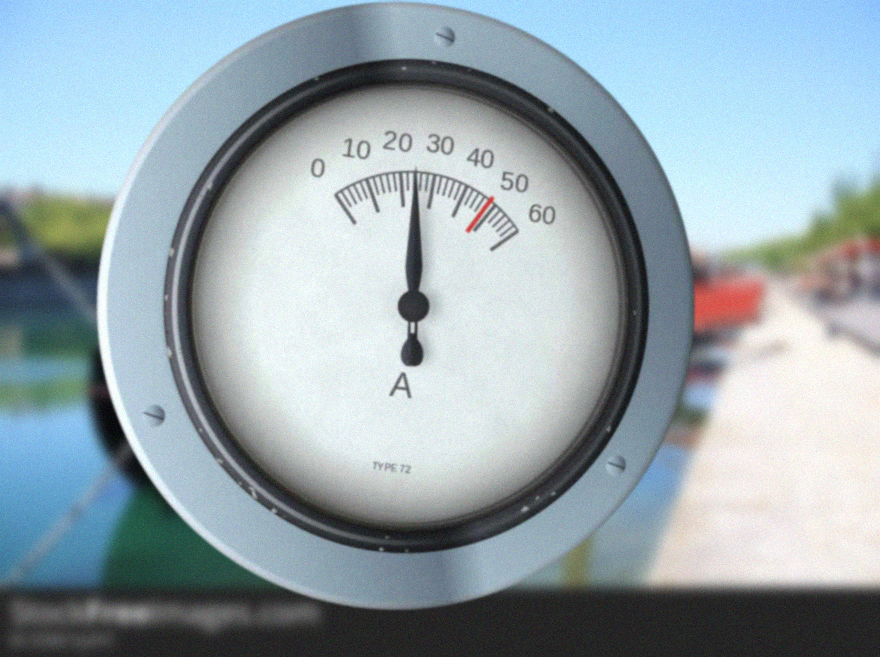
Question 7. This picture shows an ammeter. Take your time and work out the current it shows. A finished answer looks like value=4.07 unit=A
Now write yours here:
value=24 unit=A
